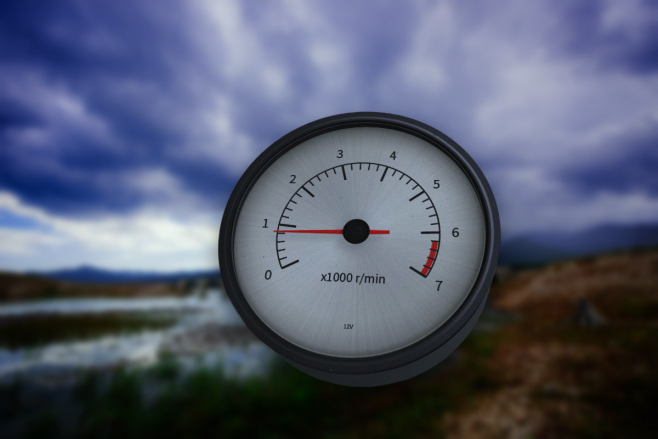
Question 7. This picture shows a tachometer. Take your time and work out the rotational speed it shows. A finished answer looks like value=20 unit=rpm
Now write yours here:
value=800 unit=rpm
